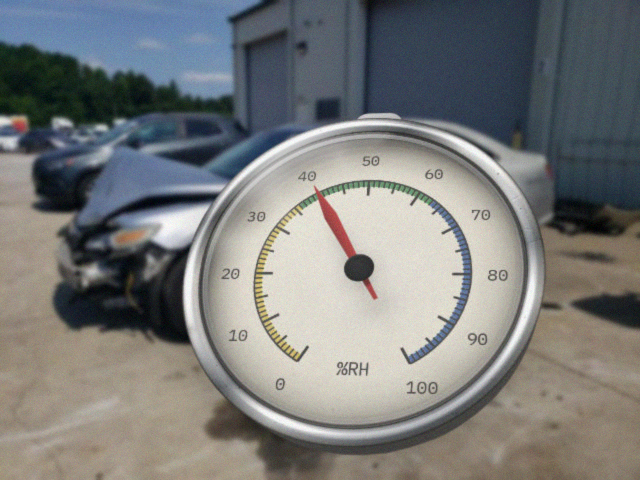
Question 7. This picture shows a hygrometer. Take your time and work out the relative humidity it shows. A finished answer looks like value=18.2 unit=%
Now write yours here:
value=40 unit=%
